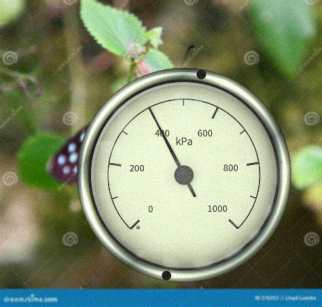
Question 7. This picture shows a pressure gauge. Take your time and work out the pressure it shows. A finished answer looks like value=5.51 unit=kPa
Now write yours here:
value=400 unit=kPa
